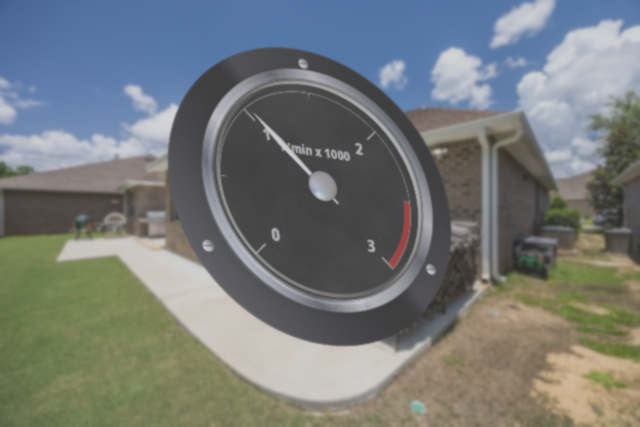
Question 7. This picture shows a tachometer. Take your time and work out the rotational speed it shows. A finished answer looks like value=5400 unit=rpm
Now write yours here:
value=1000 unit=rpm
